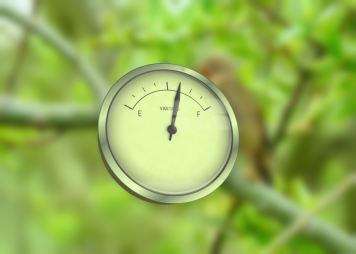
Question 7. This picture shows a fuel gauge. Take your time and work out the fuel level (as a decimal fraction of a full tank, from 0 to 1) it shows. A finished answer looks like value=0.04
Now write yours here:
value=0.625
